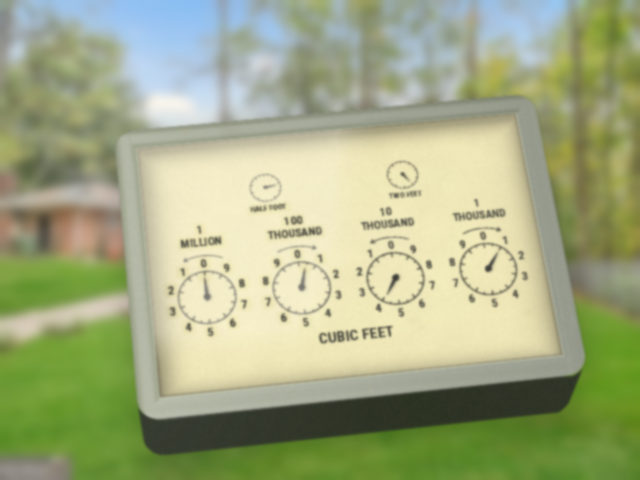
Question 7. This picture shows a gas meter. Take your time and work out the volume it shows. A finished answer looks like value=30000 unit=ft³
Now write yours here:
value=4100 unit=ft³
